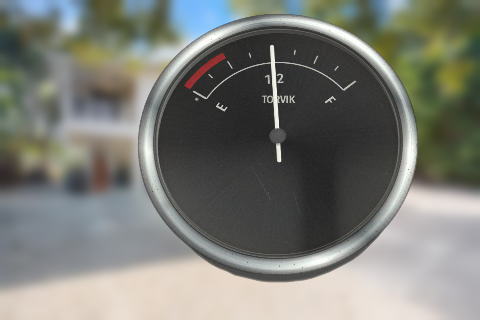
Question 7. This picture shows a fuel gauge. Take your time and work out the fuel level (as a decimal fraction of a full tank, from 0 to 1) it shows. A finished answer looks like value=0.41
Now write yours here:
value=0.5
